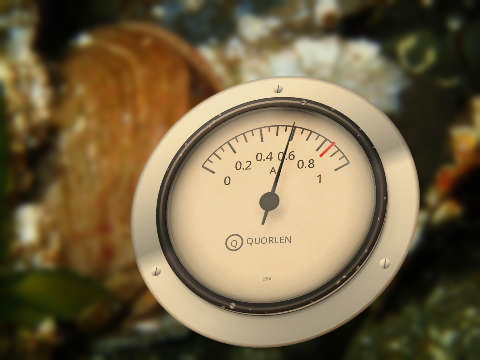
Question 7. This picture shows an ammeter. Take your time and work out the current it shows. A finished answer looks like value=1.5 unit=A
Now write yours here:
value=0.6 unit=A
